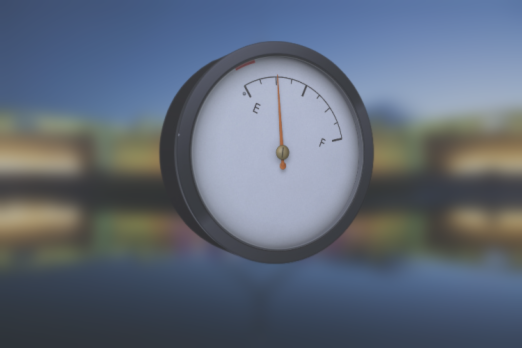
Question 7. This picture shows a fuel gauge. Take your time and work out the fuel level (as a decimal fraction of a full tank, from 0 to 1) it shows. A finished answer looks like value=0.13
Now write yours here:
value=0.25
